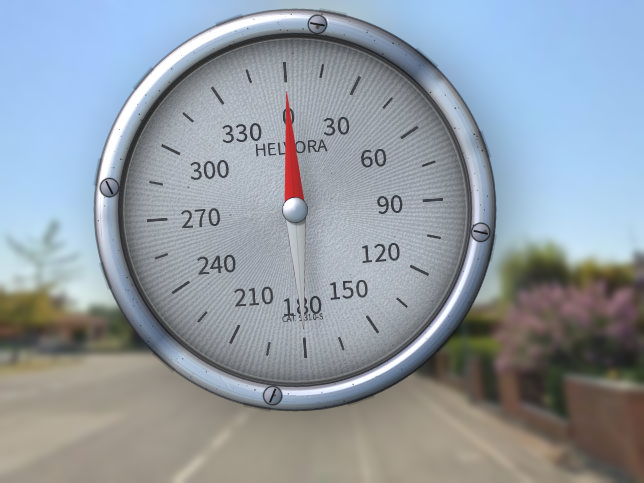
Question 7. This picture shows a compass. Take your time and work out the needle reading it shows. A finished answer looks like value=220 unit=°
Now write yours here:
value=0 unit=°
